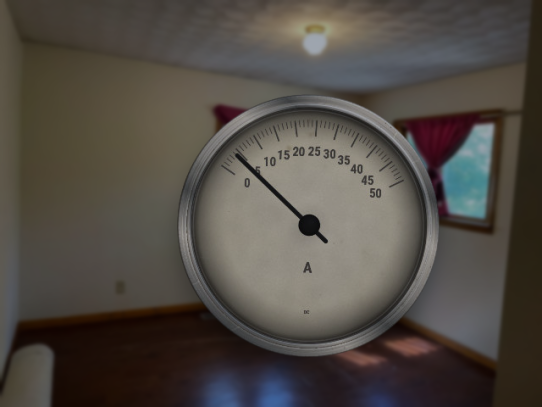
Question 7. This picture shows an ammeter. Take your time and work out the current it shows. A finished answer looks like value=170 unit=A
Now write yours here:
value=4 unit=A
